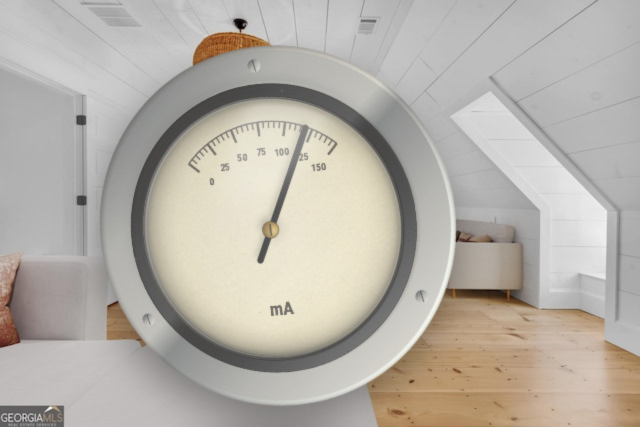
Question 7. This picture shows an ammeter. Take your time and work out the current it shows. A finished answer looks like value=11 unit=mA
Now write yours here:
value=120 unit=mA
